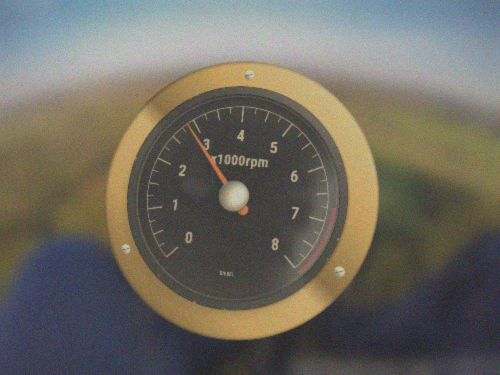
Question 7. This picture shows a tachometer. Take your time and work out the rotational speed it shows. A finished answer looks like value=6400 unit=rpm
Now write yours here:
value=2875 unit=rpm
